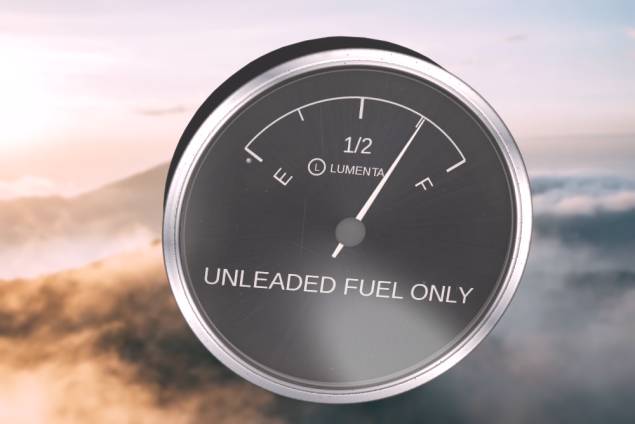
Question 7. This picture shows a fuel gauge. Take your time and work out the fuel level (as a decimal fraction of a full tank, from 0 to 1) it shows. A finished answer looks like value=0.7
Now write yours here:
value=0.75
